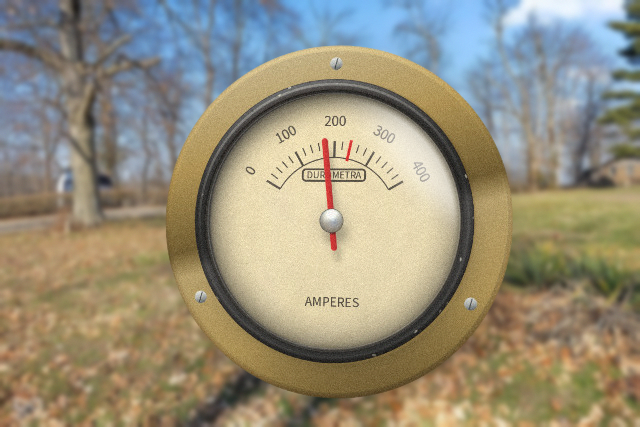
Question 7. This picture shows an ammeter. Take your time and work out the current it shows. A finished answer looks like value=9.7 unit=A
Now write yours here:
value=180 unit=A
